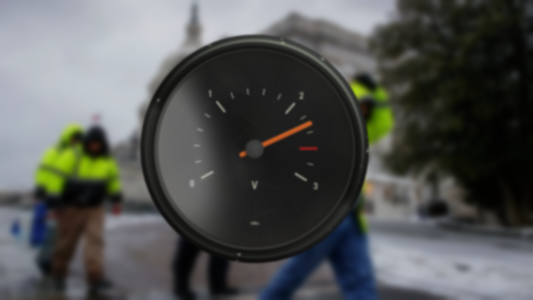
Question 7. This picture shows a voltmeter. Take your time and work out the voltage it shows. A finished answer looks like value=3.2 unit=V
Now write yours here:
value=2.3 unit=V
